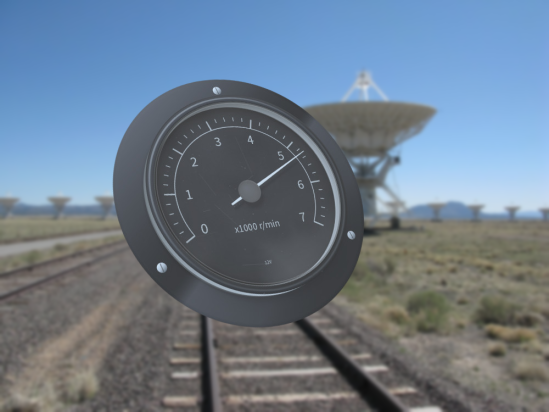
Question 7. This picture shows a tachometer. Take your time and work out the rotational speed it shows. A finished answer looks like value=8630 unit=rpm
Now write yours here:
value=5300 unit=rpm
